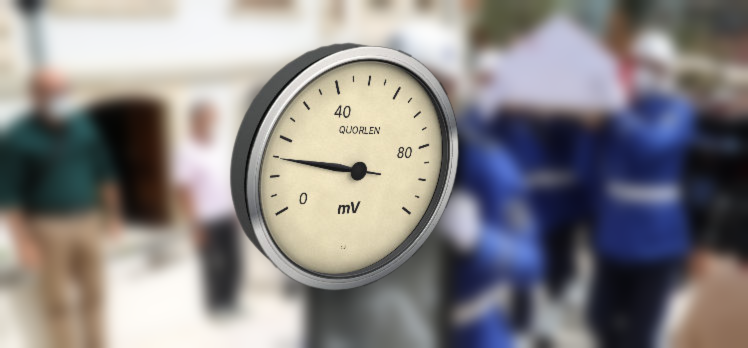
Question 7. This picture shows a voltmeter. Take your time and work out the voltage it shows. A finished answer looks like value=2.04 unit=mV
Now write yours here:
value=15 unit=mV
